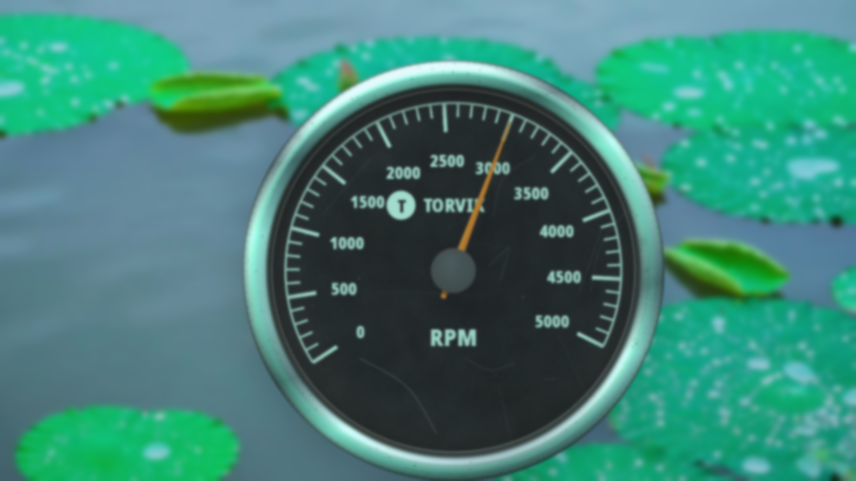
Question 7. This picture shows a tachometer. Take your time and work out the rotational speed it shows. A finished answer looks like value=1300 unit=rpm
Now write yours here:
value=3000 unit=rpm
